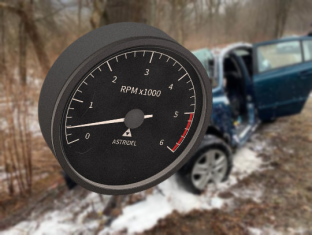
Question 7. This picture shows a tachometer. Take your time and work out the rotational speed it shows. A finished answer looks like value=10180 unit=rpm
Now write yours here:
value=400 unit=rpm
